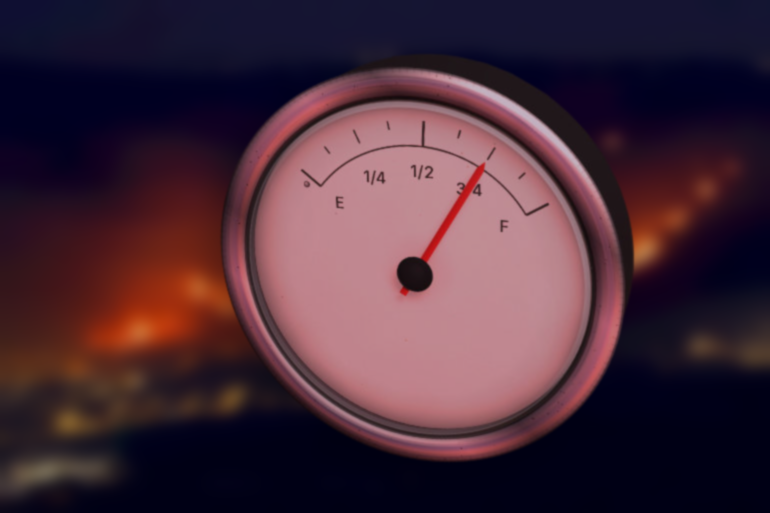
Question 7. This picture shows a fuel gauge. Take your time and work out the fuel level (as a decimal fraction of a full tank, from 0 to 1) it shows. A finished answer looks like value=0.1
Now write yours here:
value=0.75
